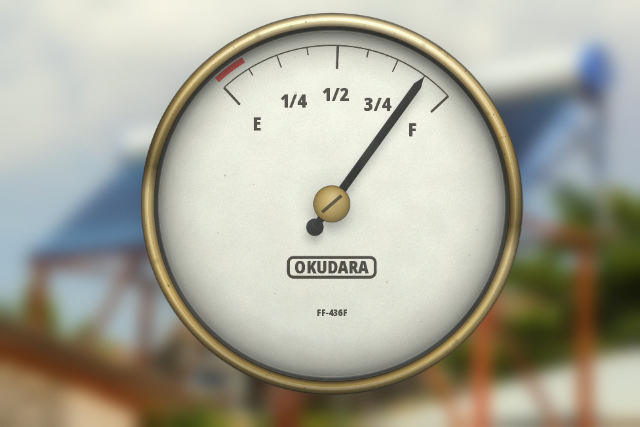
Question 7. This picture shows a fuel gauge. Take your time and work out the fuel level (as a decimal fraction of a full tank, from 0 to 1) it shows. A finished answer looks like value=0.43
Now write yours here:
value=0.875
